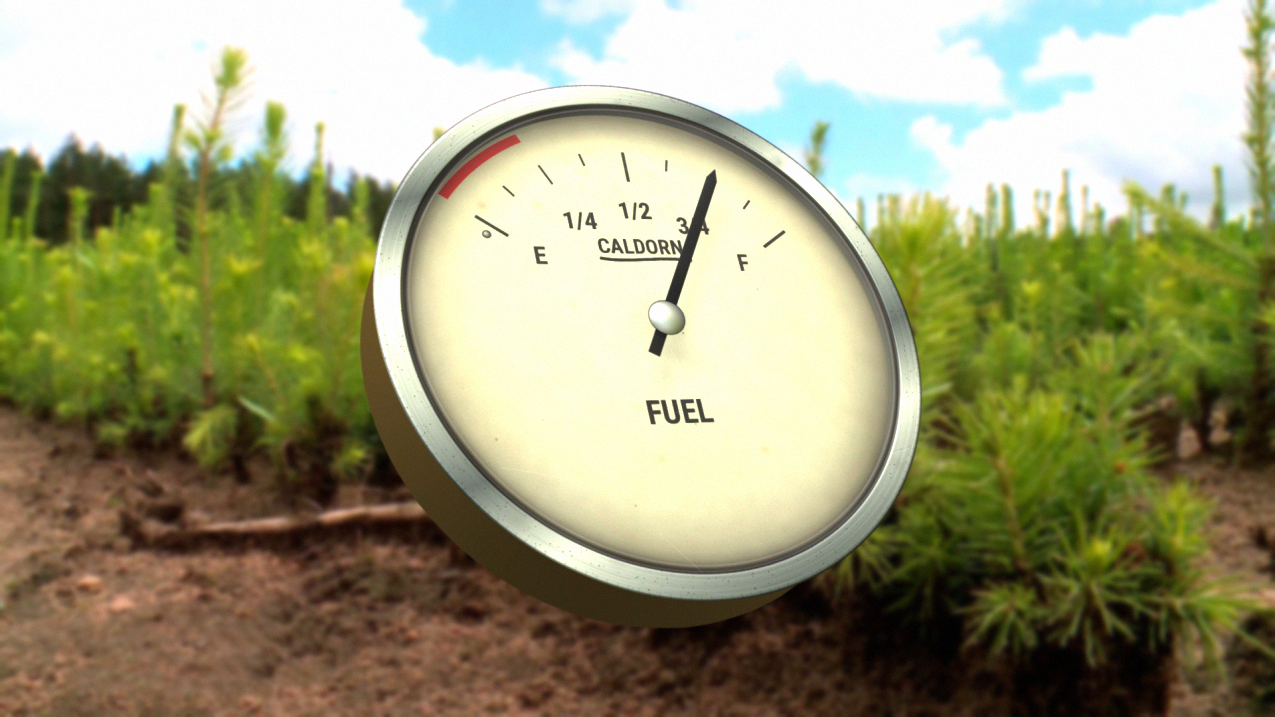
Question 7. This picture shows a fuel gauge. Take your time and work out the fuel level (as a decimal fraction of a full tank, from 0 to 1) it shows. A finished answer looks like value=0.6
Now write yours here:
value=0.75
